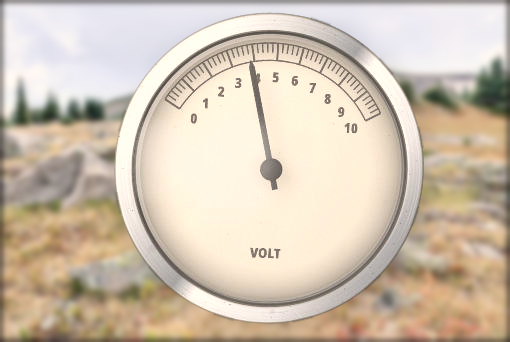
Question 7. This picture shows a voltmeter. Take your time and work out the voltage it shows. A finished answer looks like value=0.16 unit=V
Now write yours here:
value=3.8 unit=V
